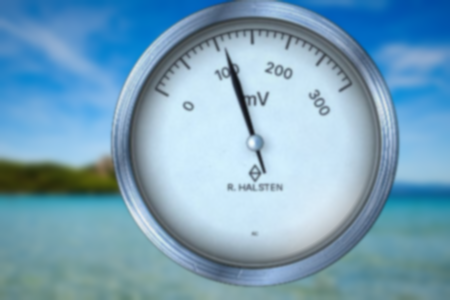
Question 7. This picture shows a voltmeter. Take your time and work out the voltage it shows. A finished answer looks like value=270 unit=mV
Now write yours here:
value=110 unit=mV
